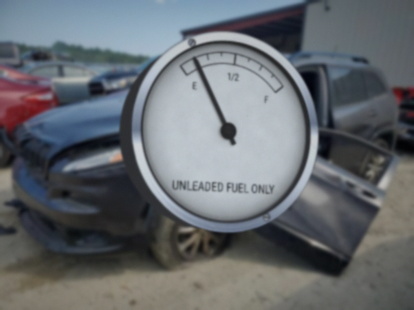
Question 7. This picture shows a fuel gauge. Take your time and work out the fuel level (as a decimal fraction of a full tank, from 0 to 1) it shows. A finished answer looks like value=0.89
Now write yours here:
value=0.125
